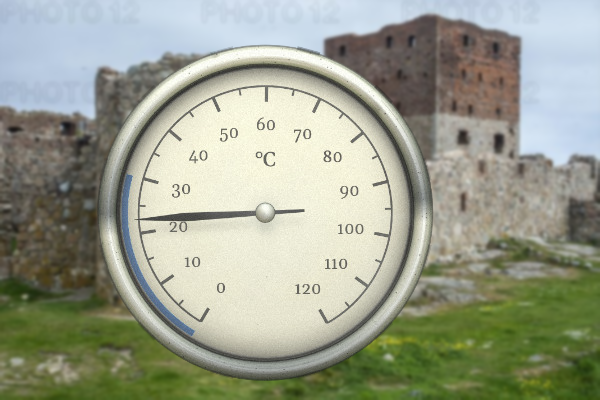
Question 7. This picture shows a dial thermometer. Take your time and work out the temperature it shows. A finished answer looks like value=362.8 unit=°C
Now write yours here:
value=22.5 unit=°C
